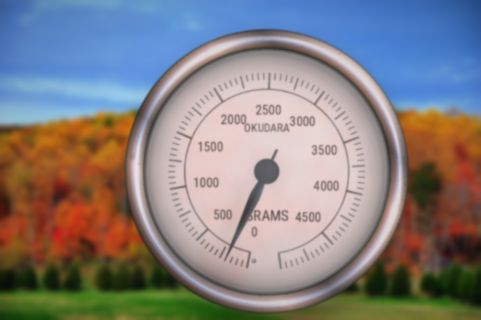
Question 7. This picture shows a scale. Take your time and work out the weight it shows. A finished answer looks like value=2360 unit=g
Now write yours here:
value=200 unit=g
